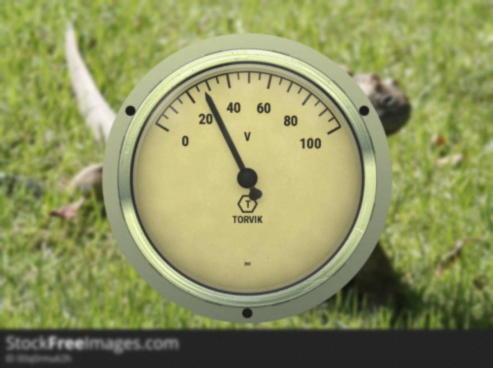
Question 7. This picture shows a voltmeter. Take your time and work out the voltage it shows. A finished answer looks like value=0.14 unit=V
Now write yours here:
value=27.5 unit=V
